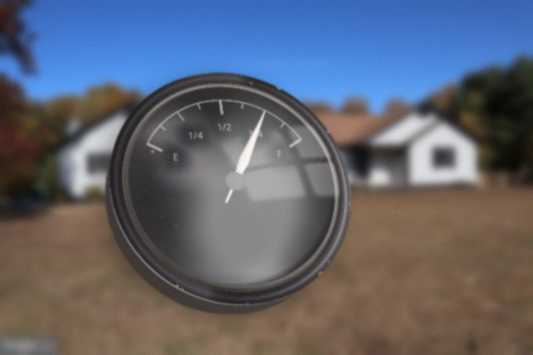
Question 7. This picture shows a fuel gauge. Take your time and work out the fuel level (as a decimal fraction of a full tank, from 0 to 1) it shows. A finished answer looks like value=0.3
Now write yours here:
value=0.75
